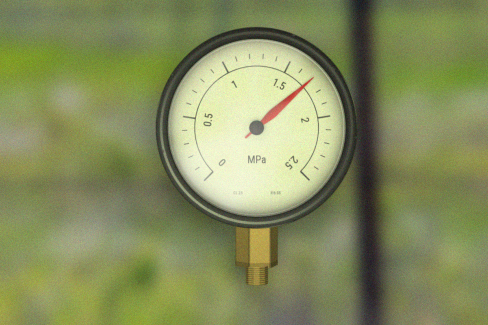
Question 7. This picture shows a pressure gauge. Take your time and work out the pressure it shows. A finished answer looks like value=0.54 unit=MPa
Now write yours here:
value=1.7 unit=MPa
